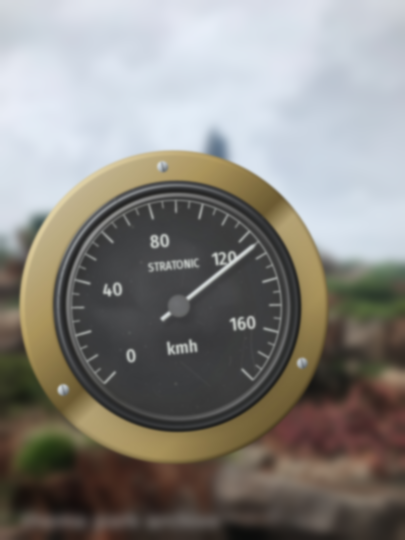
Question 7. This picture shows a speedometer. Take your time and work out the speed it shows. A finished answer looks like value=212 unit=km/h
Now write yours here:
value=125 unit=km/h
